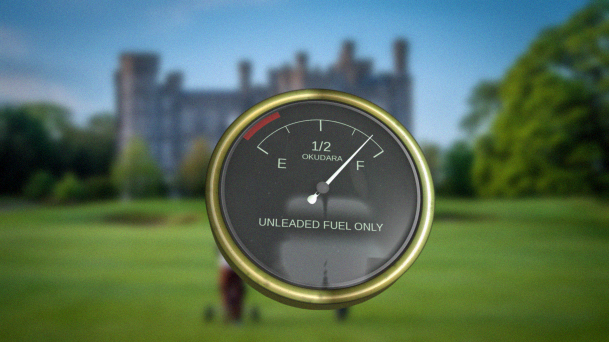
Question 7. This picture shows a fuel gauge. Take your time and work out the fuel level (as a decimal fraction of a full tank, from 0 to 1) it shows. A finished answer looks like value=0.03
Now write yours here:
value=0.875
